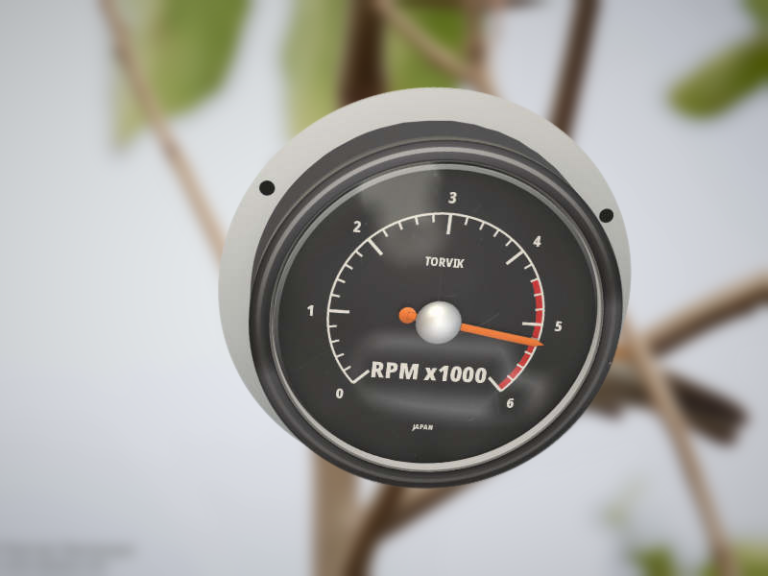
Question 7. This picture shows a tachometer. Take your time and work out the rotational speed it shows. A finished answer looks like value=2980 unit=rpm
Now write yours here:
value=5200 unit=rpm
